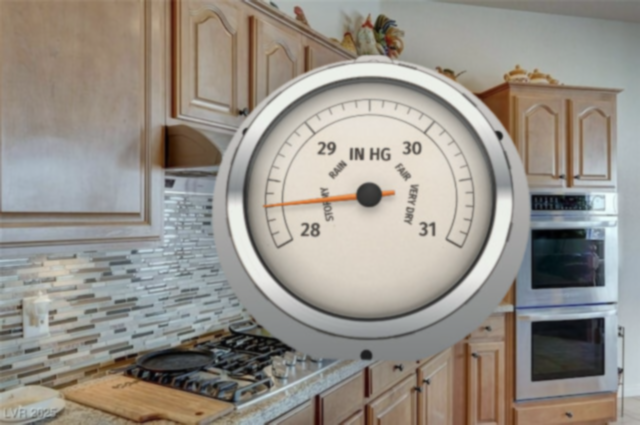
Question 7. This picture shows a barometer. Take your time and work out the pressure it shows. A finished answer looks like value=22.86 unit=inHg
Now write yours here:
value=28.3 unit=inHg
